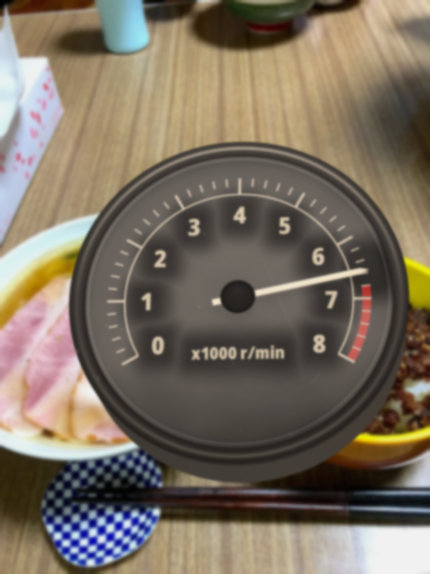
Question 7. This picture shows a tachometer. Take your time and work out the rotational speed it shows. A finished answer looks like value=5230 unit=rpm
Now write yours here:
value=6600 unit=rpm
